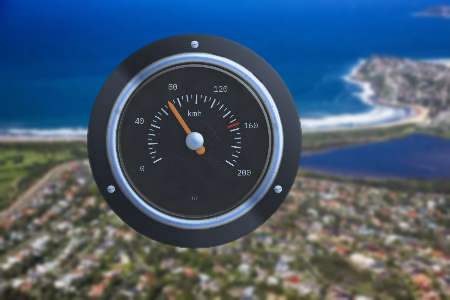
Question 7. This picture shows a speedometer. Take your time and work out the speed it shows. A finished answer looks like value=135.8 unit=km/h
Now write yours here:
value=70 unit=km/h
